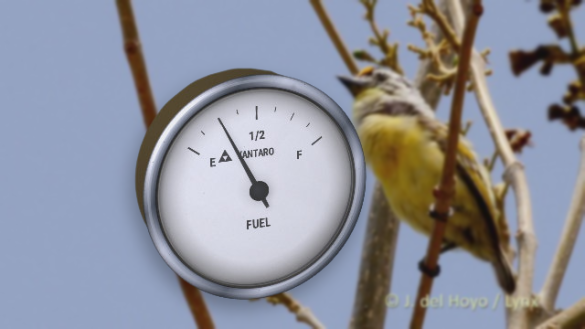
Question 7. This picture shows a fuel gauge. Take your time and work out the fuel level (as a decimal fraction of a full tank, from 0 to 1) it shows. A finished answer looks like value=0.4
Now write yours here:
value=0.25
